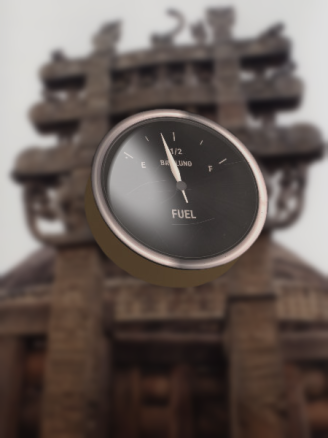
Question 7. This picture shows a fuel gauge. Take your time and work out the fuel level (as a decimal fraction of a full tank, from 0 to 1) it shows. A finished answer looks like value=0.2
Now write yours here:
value=0.375
